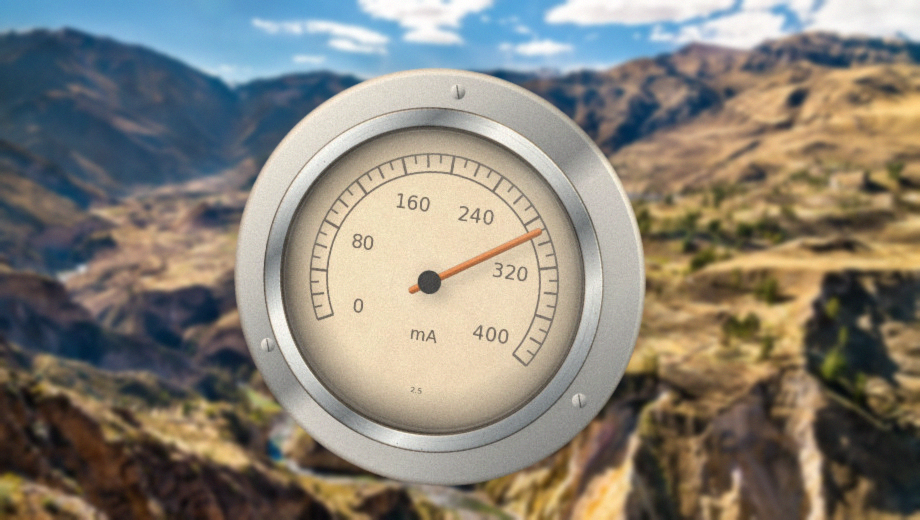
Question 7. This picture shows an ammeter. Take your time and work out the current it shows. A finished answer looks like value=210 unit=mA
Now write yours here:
value=290 unit=mA
